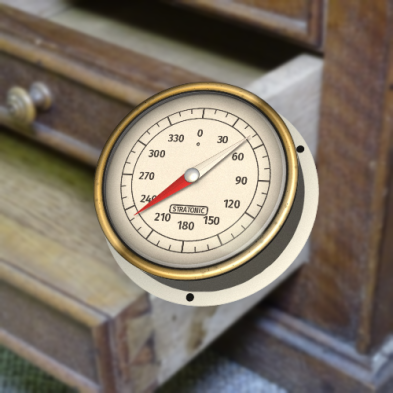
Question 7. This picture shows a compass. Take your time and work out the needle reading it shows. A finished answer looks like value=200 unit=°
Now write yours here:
value=230 unit=°
